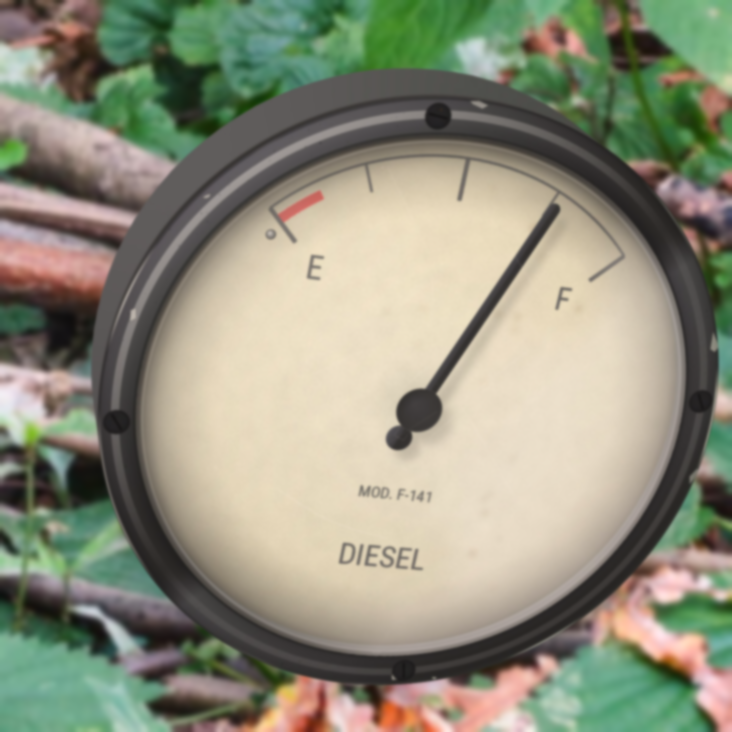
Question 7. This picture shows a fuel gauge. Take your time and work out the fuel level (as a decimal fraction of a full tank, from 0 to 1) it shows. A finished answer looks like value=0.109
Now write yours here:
value=0.75
